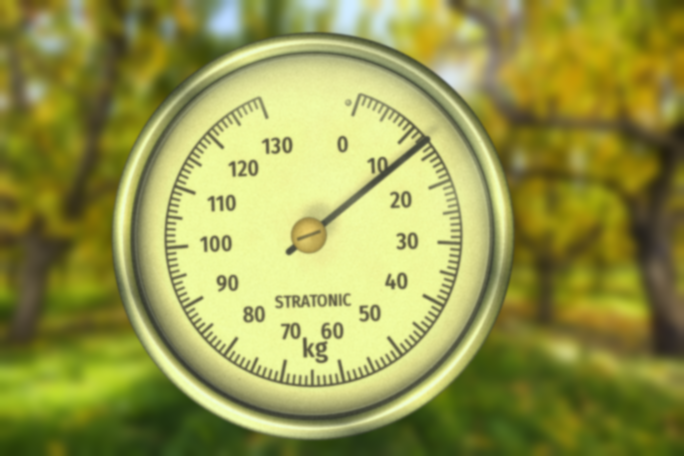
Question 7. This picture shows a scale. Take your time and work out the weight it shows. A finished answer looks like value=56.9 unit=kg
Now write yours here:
value=13 unit=kg
